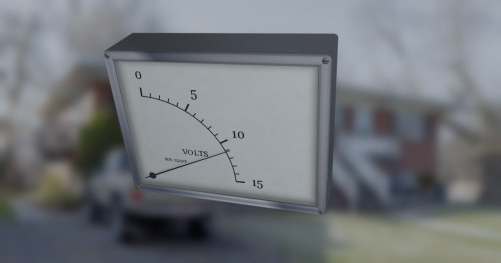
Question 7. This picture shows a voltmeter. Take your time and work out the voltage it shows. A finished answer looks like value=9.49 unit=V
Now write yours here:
value=11 unit=V
